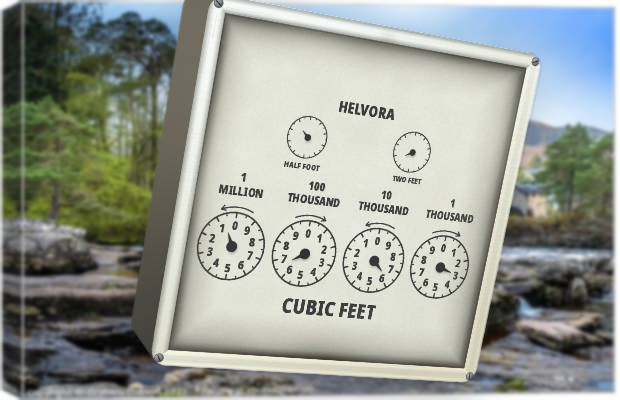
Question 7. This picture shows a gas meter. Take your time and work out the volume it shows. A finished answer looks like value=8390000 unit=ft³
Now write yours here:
value=66300 unit=ft³
